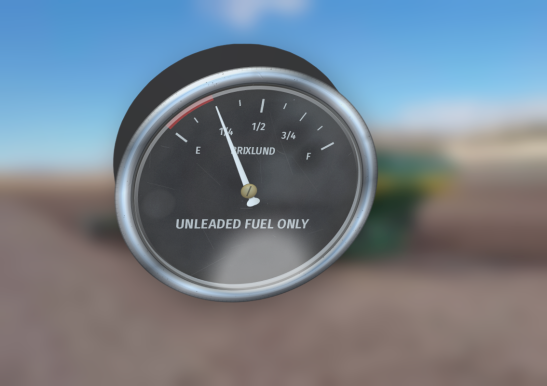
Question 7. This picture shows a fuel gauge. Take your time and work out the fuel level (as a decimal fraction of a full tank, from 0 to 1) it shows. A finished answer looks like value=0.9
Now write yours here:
value=0.25
